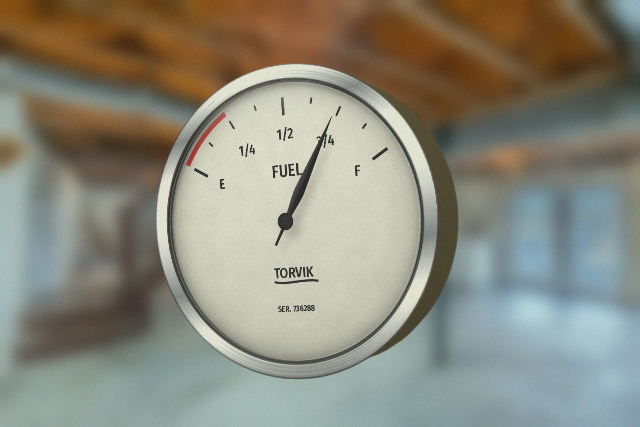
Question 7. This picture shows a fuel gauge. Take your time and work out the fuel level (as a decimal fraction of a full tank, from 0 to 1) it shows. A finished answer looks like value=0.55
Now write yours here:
value=0.75
